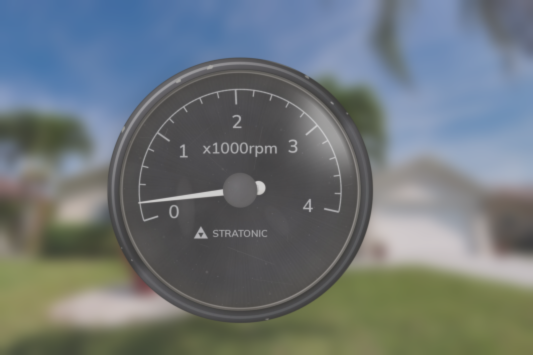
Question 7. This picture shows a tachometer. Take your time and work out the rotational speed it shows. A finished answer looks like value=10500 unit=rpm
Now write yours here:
value=200 unit=rpm
